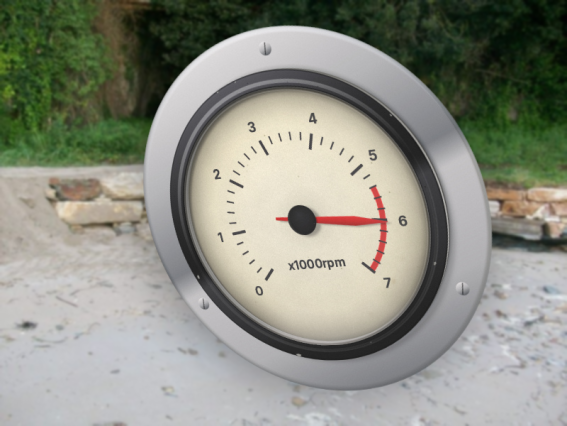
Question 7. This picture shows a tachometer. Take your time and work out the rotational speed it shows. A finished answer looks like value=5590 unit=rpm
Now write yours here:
value=6000 unit=rpm
